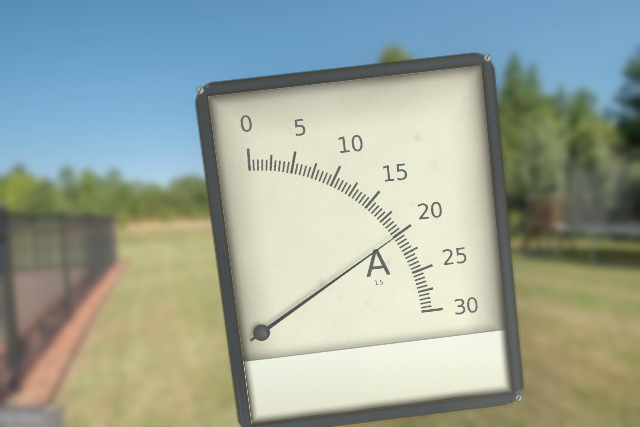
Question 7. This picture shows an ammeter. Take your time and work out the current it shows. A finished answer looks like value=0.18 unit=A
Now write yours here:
value=20 unit=A
